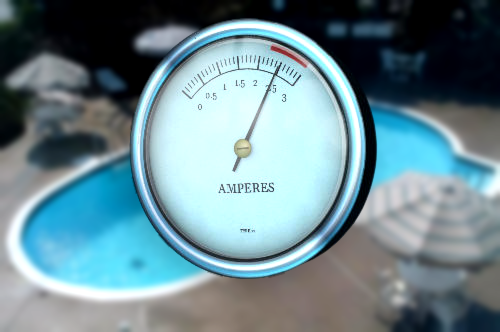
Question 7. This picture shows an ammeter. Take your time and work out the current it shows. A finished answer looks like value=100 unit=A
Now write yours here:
value=2.5 unit=A
